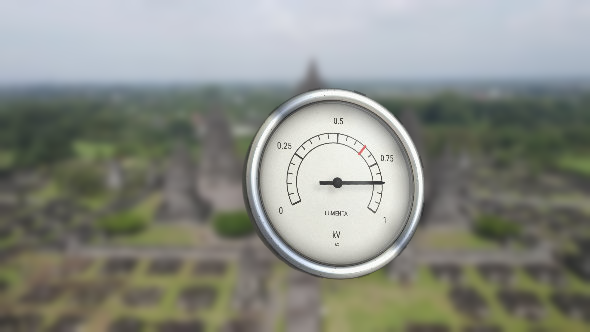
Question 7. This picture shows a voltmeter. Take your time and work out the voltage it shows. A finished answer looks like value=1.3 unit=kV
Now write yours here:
value=0.85 unit=kV
